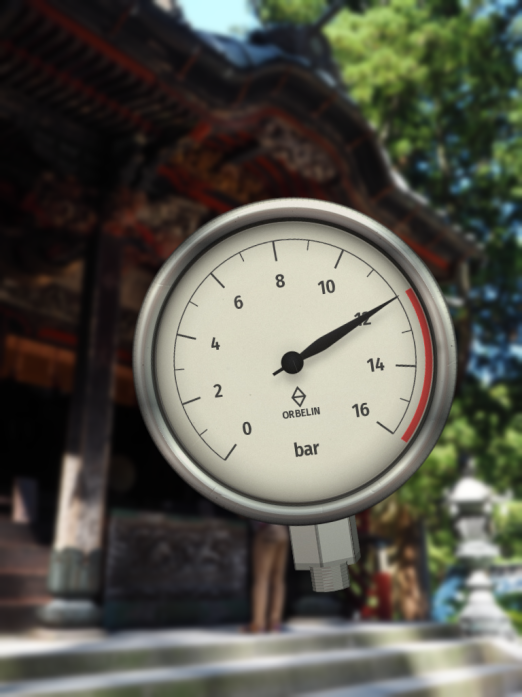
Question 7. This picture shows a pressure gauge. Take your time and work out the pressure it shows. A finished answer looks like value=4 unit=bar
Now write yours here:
value=12 unit=bar
